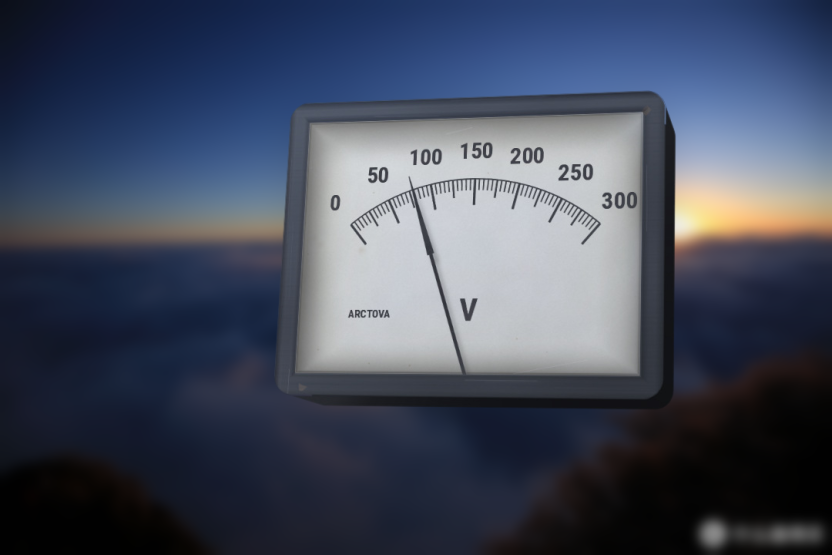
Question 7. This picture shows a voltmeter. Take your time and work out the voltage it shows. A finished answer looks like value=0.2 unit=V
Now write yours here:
value=80 unit=V
